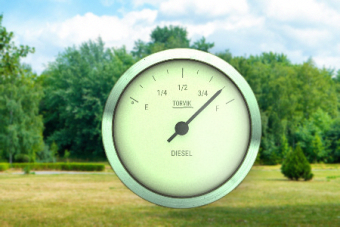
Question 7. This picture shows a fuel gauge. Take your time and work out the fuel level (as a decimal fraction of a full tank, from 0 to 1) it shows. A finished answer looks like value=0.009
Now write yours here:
value=0.875
